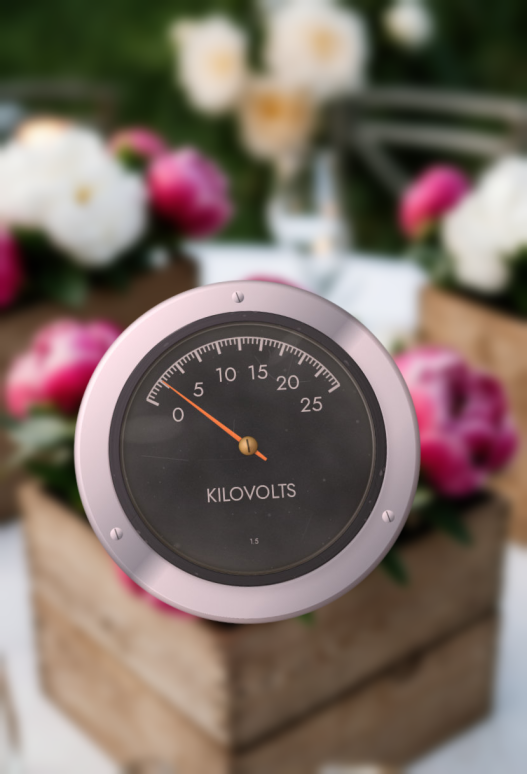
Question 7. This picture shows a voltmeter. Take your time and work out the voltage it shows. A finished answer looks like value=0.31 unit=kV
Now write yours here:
value=2.5 unit=kV
